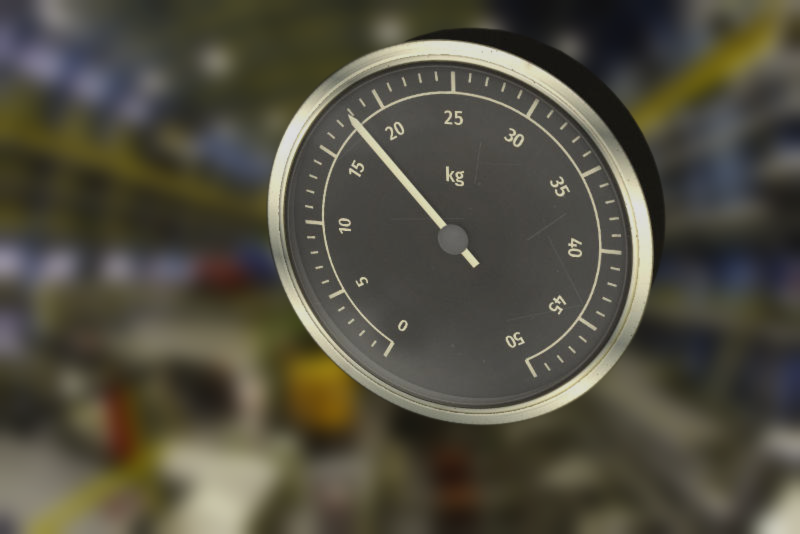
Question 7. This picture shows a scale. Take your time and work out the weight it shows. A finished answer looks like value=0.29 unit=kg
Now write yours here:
value=18 unit=kg
